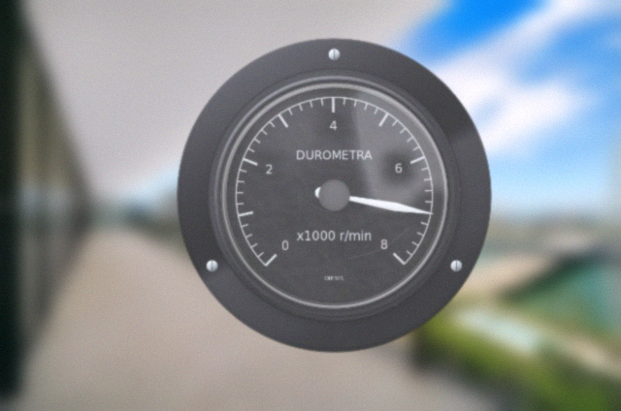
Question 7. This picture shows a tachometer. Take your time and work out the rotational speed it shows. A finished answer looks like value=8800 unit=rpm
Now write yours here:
value=7000 unit=rpm
